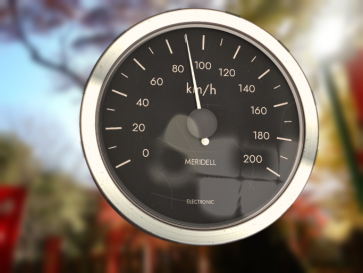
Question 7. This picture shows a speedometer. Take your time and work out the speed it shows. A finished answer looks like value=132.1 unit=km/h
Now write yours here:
value=90 unit=km/h
